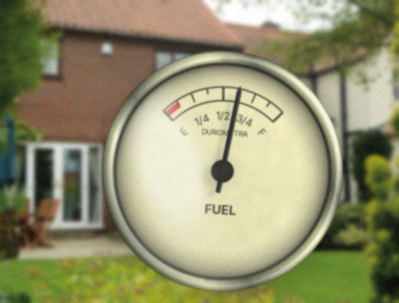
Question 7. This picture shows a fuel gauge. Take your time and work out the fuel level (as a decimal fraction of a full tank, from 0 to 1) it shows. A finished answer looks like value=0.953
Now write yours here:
value=0.625
